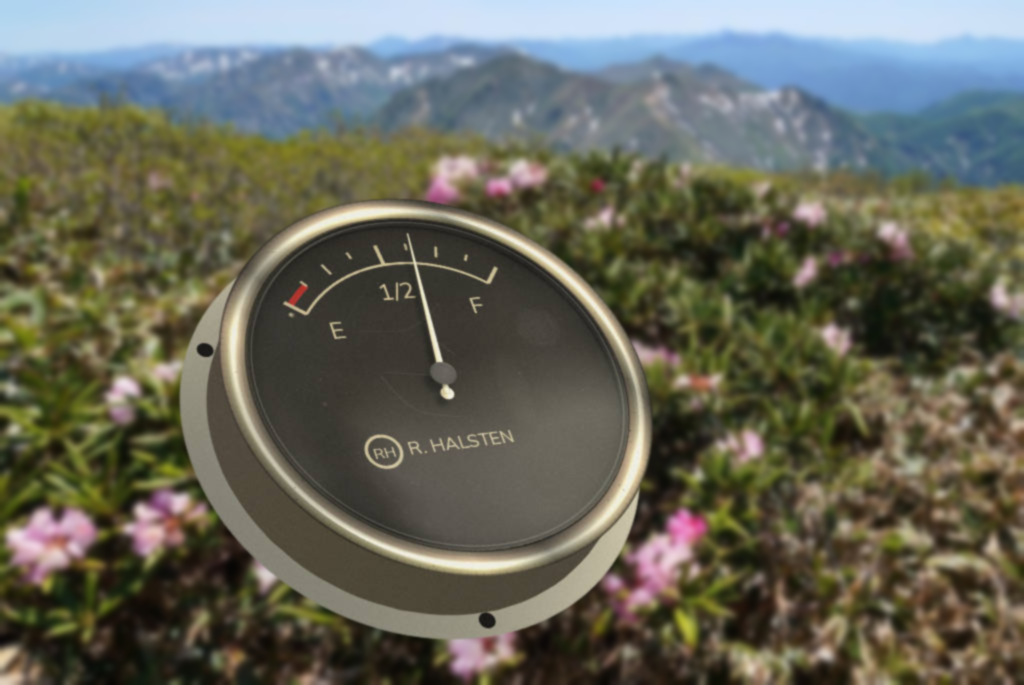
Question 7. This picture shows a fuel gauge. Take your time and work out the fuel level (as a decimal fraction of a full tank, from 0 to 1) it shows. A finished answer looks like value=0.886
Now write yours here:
value=0.625
